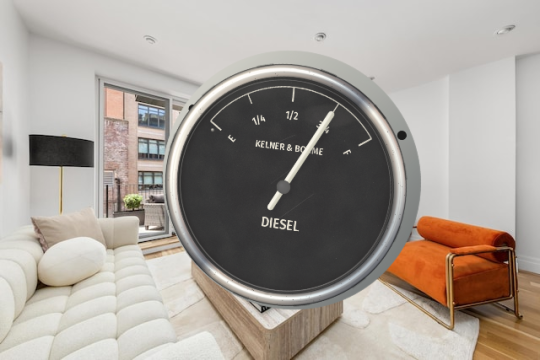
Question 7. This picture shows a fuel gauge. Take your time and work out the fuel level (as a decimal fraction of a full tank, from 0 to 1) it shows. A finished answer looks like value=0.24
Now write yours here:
value=0.75
